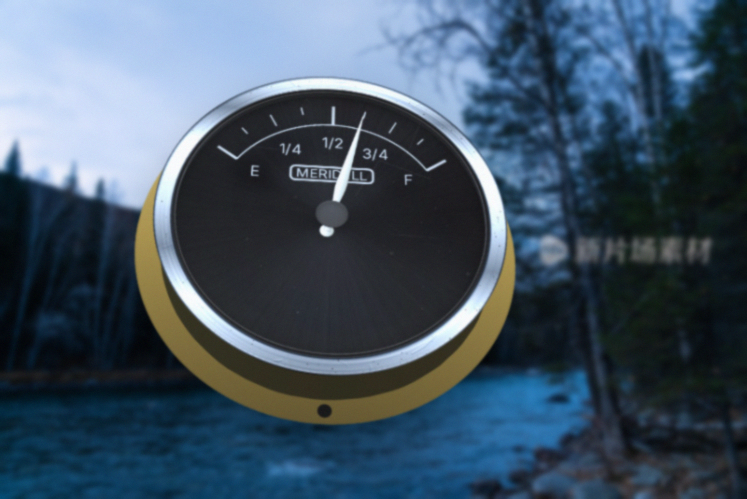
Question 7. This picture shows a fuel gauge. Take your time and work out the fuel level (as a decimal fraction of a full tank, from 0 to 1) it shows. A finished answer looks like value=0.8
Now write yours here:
value=0.625
